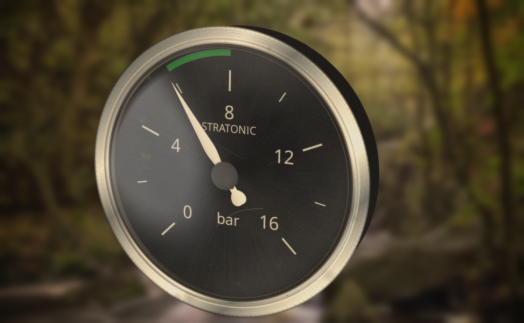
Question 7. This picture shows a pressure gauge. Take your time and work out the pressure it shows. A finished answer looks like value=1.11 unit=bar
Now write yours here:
value=6 unit=bar
